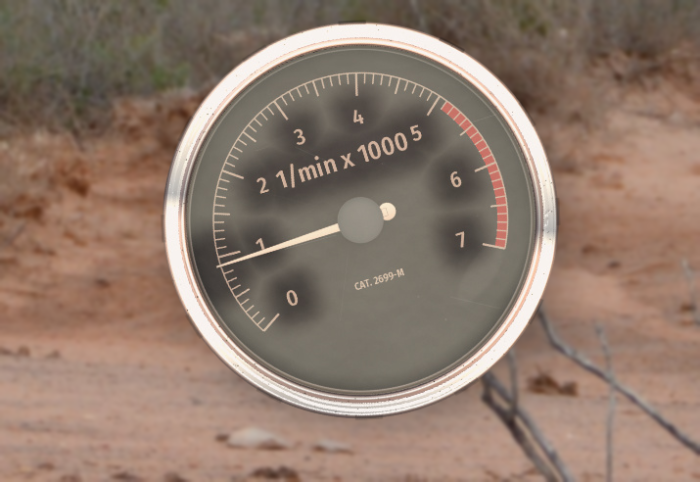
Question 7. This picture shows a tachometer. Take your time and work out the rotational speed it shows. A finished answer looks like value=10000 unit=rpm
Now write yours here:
value=900 unit=rpm
